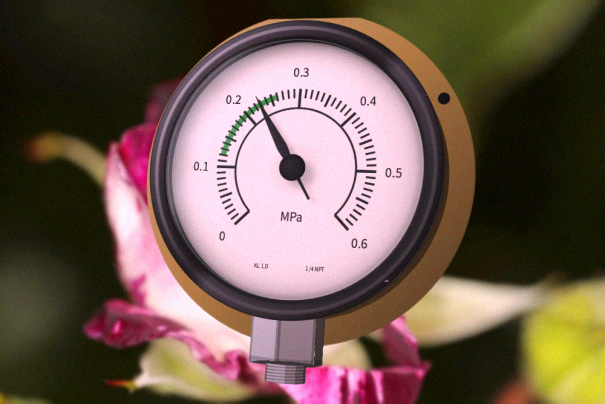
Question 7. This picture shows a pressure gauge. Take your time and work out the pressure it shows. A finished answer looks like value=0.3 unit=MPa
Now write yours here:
value=0.23 unit=MPa
